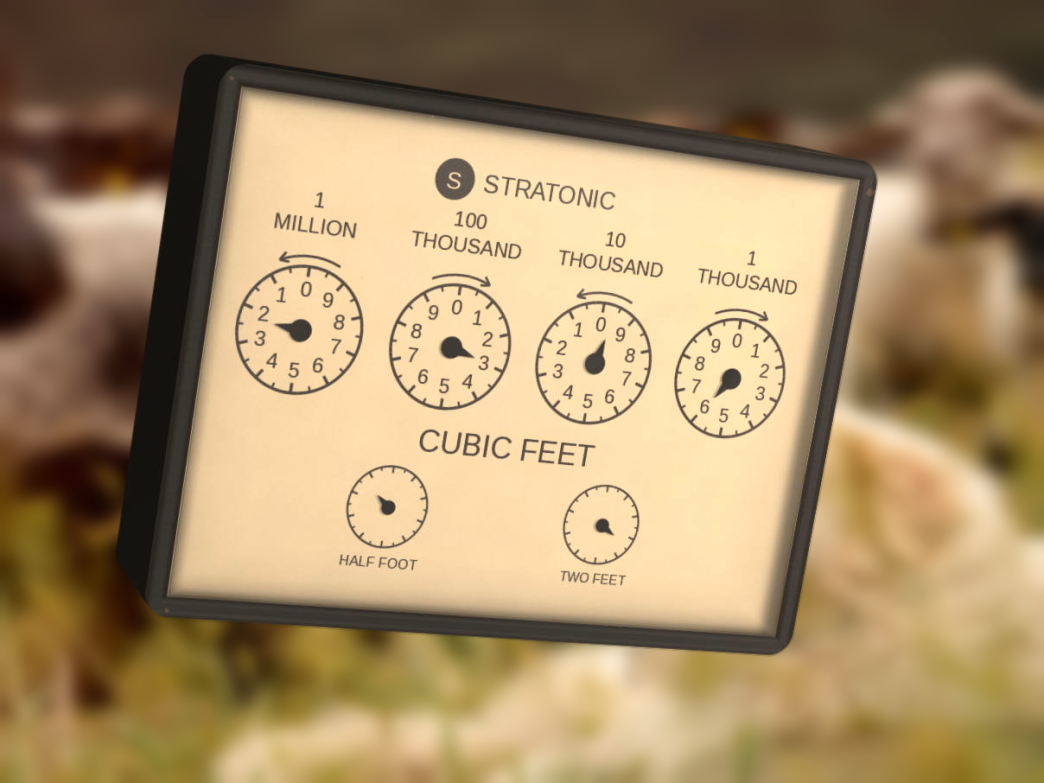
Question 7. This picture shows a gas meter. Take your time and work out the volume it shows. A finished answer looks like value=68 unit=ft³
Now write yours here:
value=229600 unit=ft³
